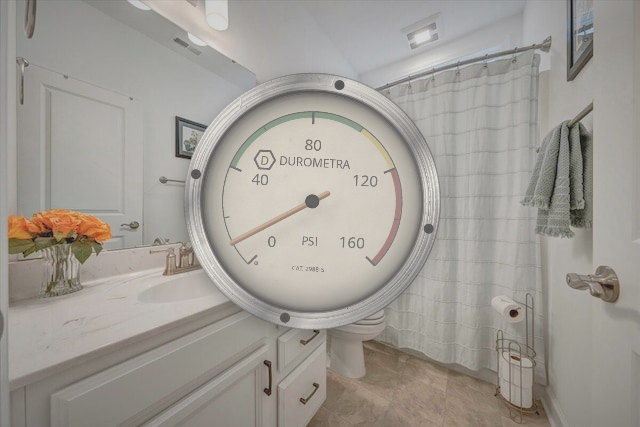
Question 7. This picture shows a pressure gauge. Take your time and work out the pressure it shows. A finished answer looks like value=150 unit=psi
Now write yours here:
value=10 unit=psi
